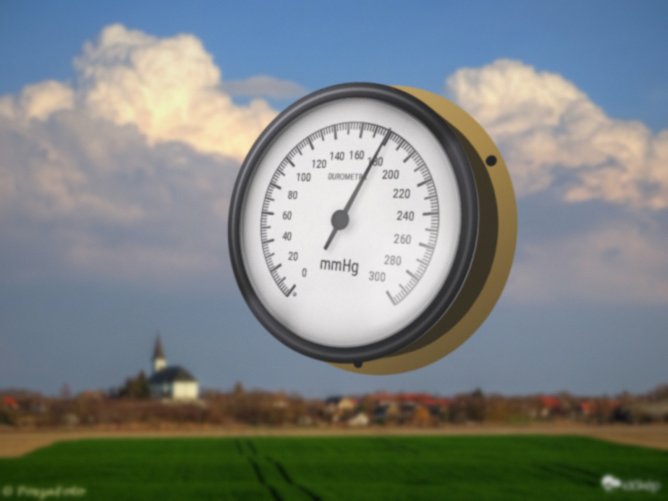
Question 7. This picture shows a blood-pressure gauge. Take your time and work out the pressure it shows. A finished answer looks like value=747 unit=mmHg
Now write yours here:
value=180 unit=mmHg
